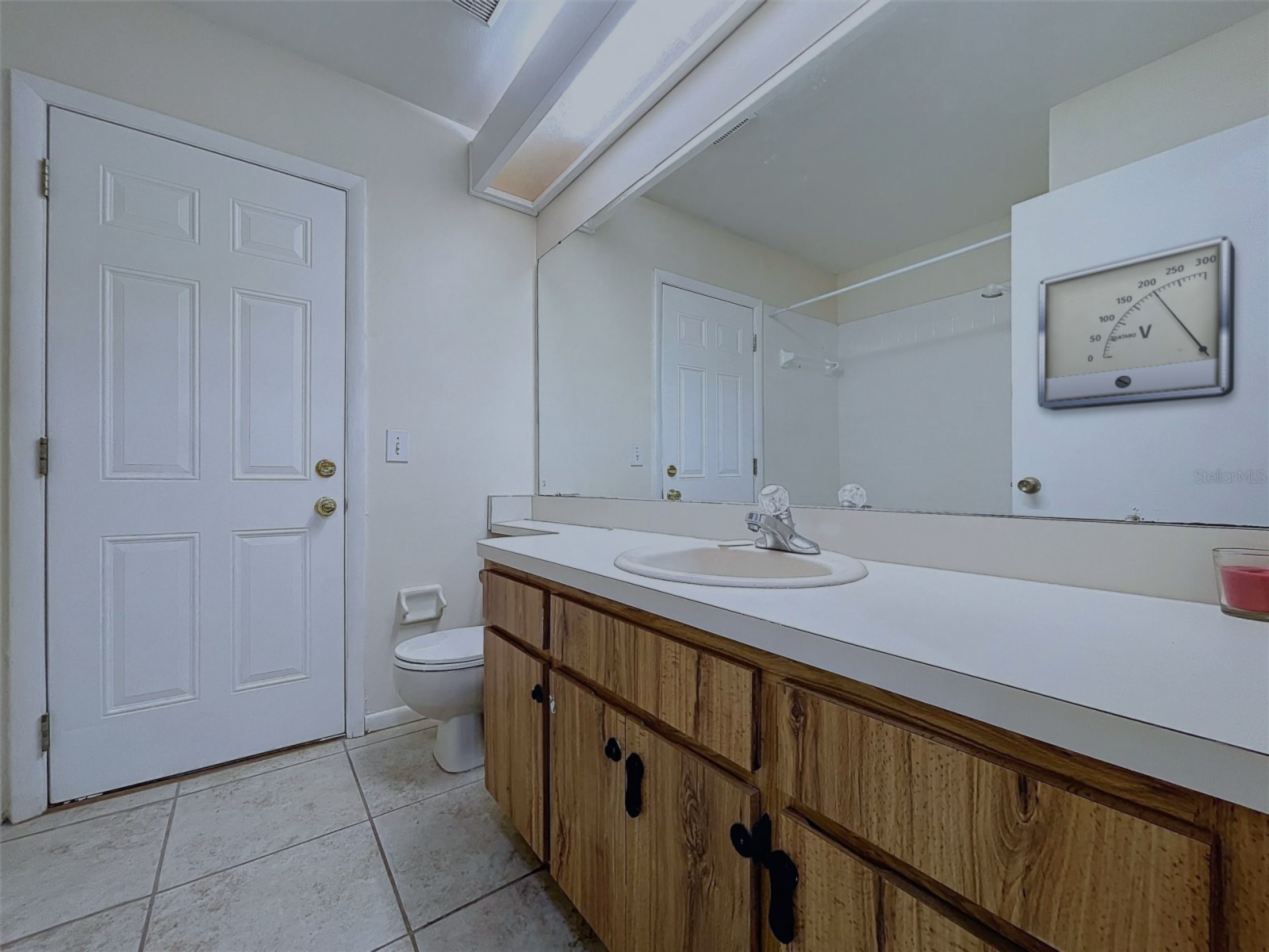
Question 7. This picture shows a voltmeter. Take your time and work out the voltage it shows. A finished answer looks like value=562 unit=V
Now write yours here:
value=200 unit=V
